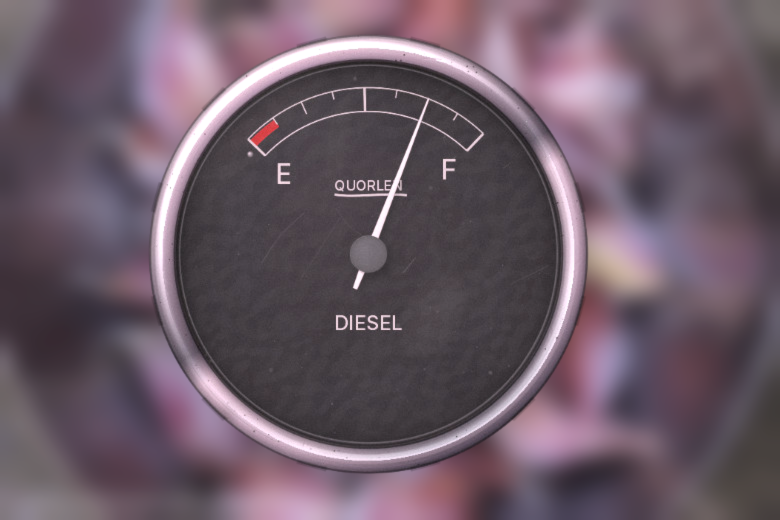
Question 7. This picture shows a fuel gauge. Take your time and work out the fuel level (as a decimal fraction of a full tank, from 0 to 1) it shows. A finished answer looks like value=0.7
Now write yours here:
value=0.75
